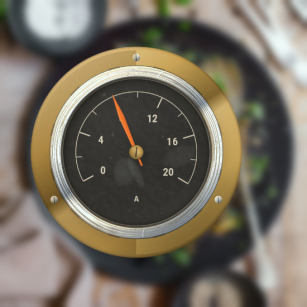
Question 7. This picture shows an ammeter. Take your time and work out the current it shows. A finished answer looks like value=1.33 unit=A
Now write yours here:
value=8 unit=A
